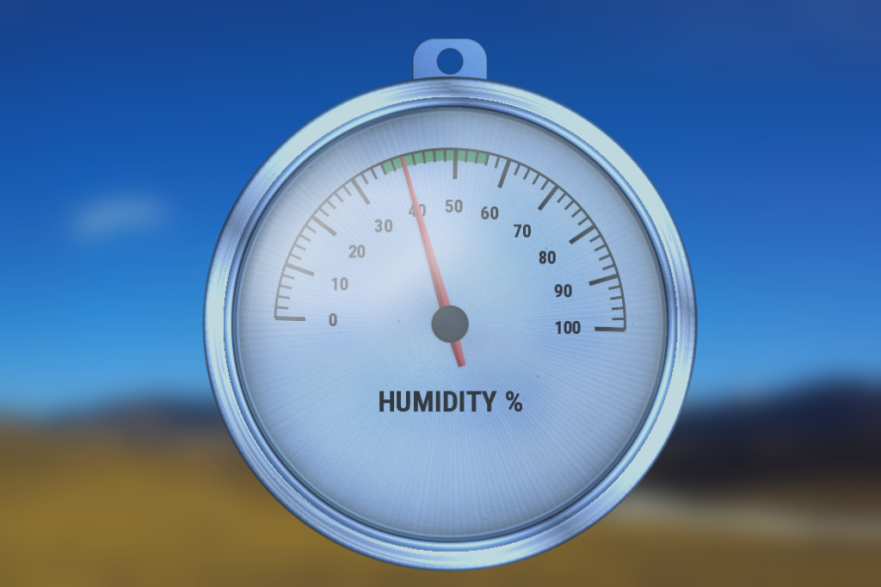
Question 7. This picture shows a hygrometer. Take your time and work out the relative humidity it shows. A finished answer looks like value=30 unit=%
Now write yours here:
value=40 unit=%
